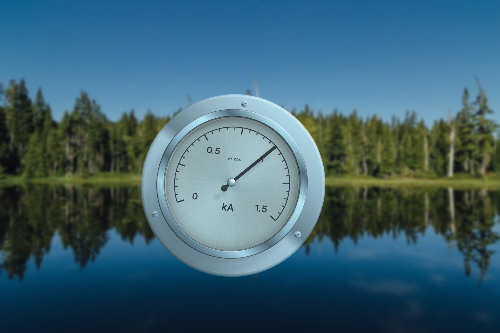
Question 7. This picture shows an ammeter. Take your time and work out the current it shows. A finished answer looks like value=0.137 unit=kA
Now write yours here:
value=1 unit=kA
